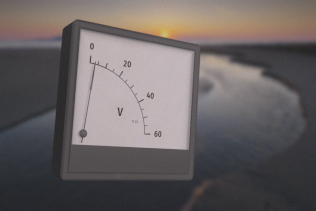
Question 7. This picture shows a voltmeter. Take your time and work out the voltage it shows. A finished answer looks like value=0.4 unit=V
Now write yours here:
value=2.5 unit=V
